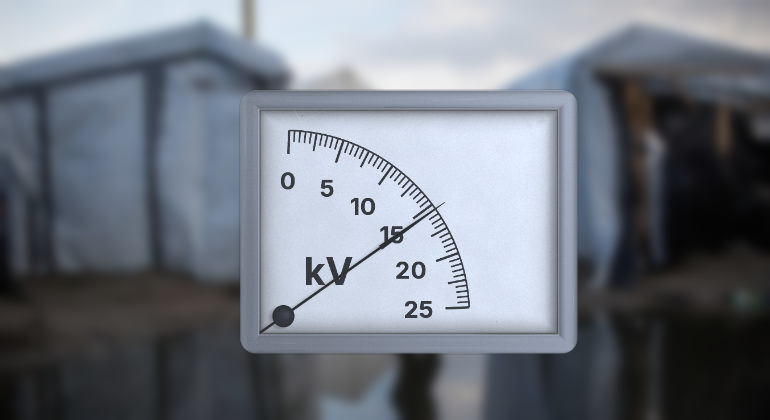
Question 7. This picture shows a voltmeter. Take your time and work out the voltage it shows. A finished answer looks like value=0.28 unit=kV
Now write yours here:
value=15.5 unit=kV
